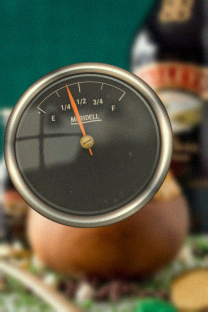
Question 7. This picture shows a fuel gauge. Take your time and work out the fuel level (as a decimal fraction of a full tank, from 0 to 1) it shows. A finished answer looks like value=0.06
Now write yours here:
value=0.375
